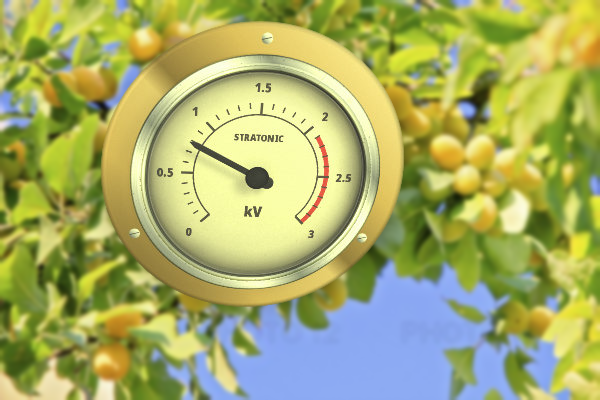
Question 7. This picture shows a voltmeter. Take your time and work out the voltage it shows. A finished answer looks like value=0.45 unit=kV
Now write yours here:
value=0.8 unit=kV
